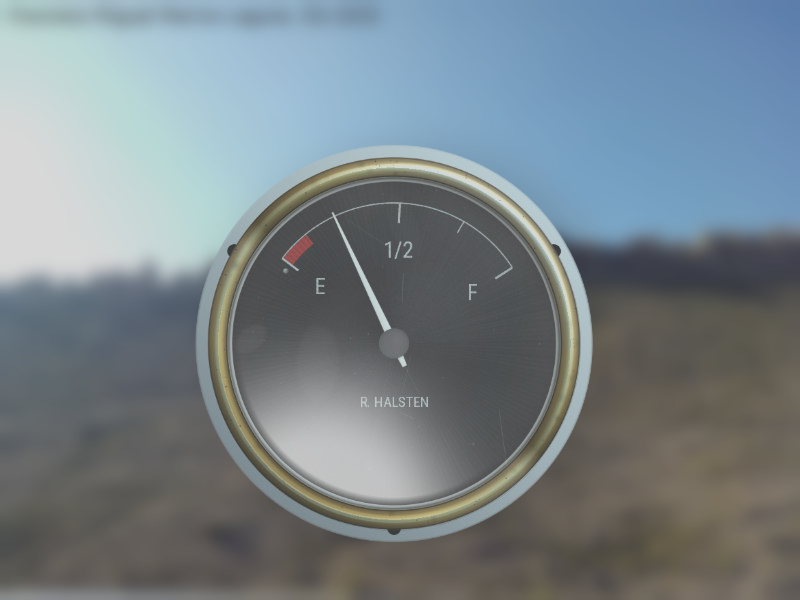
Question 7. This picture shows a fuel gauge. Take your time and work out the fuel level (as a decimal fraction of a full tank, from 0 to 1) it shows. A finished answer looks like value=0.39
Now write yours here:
value=0.25
